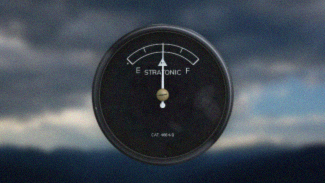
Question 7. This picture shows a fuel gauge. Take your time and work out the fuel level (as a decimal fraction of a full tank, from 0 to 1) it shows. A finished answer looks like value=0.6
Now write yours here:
value=0.5
